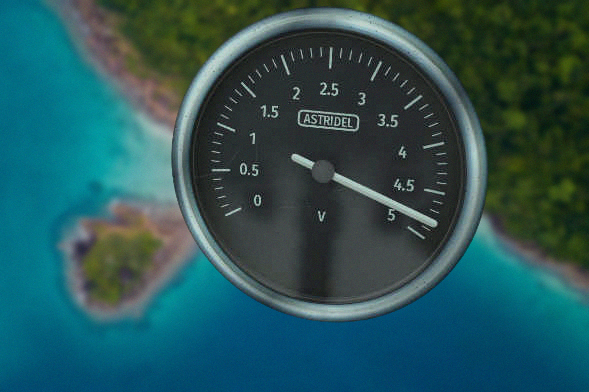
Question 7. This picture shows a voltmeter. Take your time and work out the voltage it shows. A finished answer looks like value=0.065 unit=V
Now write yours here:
value=4.8 unit=V
